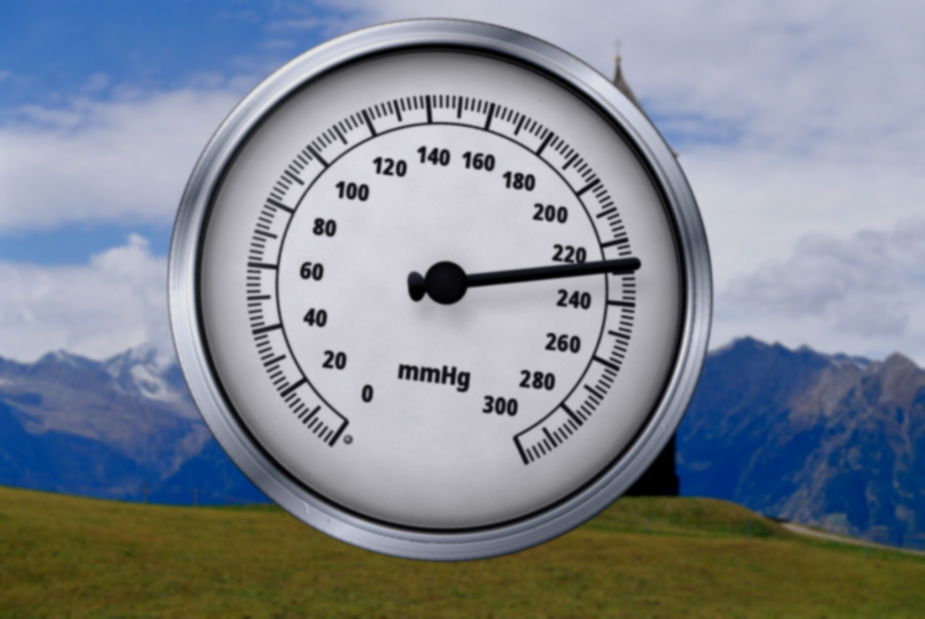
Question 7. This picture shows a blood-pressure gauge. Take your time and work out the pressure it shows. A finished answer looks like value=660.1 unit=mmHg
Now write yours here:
value=228 unit=mmHg
